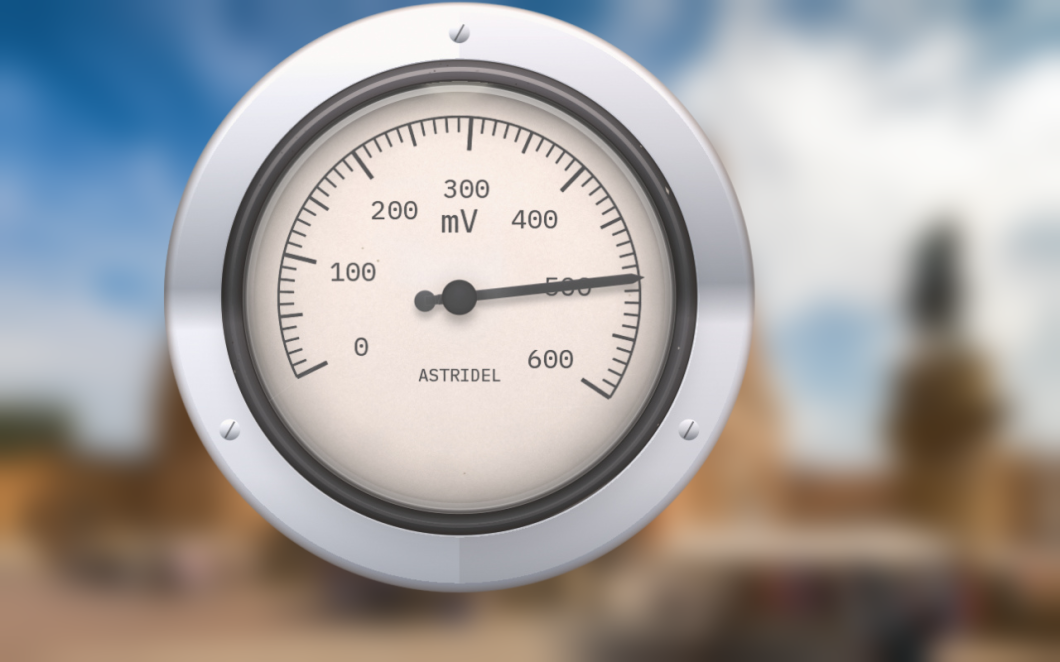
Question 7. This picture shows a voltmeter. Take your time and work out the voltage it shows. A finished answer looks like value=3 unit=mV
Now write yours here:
value=500 unit=mV
